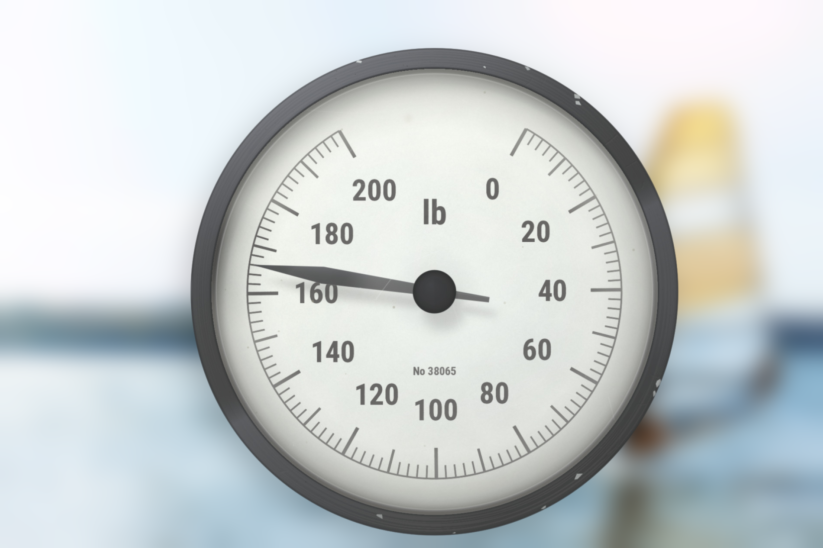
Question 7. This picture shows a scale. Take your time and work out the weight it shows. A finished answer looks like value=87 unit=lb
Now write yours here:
value=166 unit=lb
